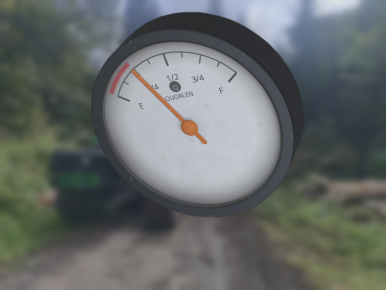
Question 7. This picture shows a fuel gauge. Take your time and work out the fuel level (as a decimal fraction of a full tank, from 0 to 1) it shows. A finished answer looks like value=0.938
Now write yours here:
value=0.25
